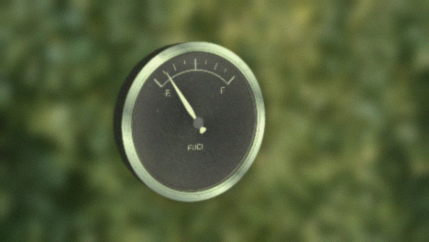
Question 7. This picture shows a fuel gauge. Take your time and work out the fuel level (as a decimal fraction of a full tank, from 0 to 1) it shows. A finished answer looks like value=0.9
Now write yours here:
value=0.125
